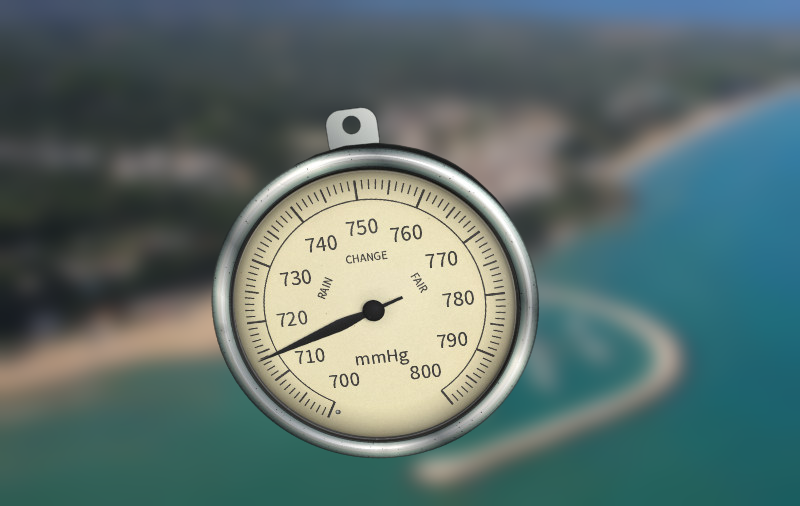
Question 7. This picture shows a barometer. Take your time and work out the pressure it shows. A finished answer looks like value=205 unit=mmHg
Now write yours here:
value=714 unit=mmHg
